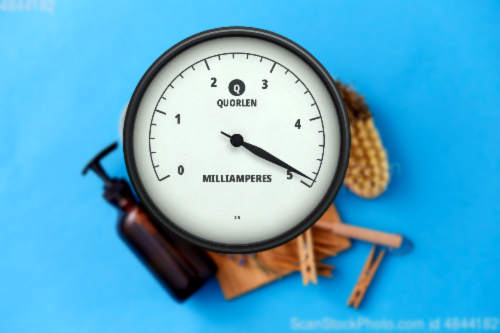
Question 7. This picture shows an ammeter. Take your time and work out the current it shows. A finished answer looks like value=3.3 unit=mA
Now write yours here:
value=4.9 unit=mA
